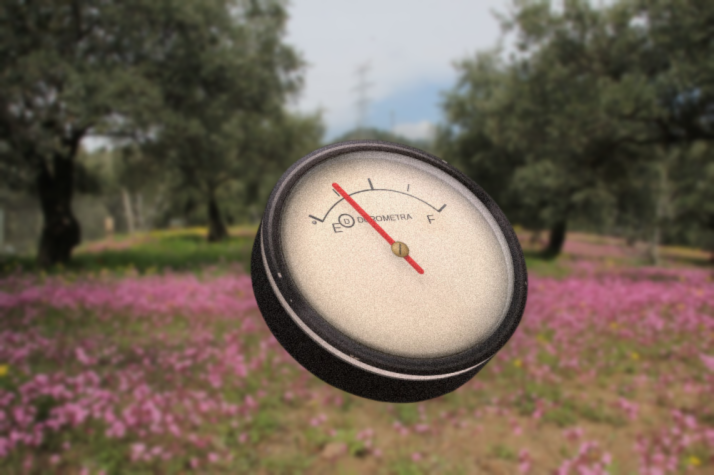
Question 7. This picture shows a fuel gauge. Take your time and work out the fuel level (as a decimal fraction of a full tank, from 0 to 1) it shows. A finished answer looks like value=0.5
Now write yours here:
value=0.25
